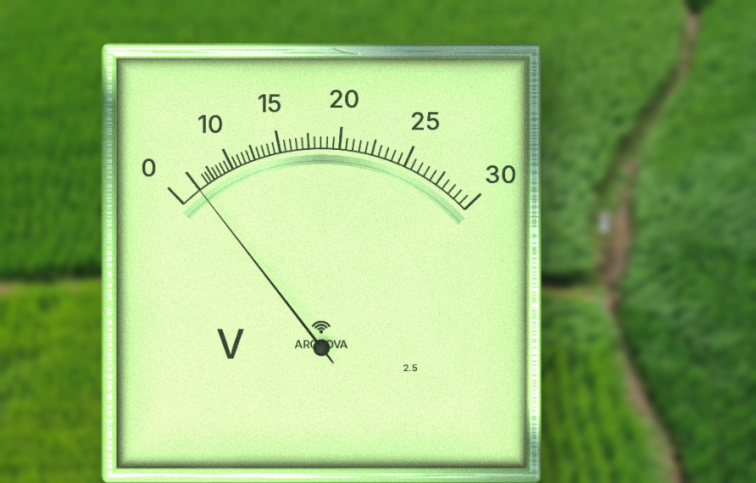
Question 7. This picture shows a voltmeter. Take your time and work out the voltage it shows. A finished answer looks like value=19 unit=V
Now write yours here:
value=5 unit=V
